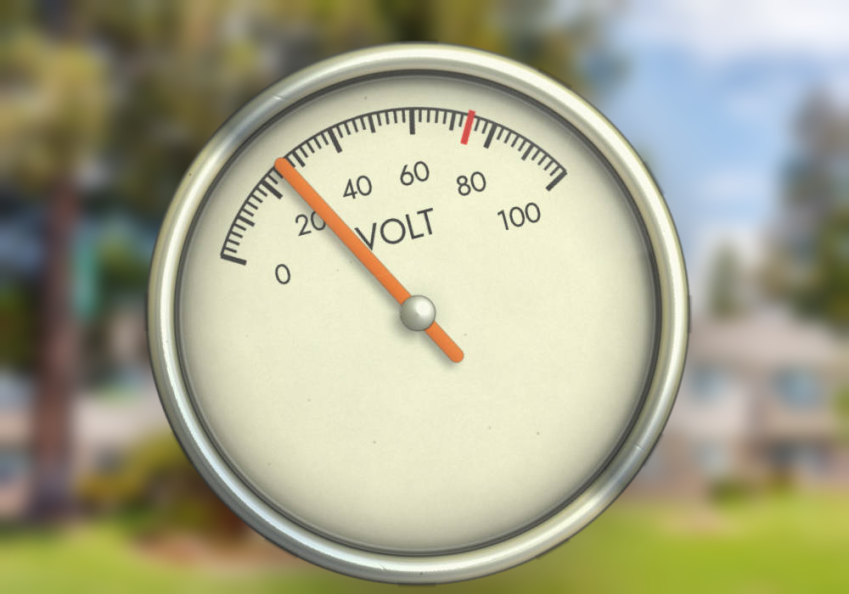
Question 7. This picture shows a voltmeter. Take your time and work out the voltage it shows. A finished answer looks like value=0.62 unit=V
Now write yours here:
value=26 unit=V
